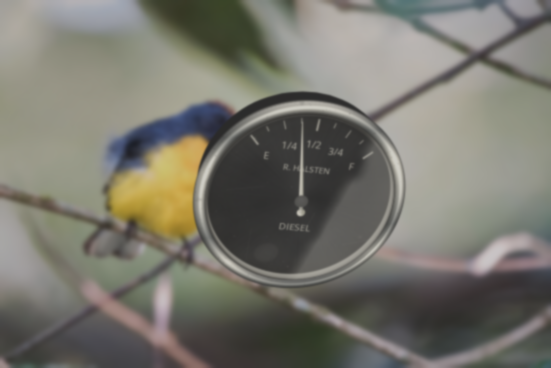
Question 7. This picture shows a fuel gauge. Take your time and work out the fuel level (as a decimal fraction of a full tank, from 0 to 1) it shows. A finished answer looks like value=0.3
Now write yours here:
value=0.375
